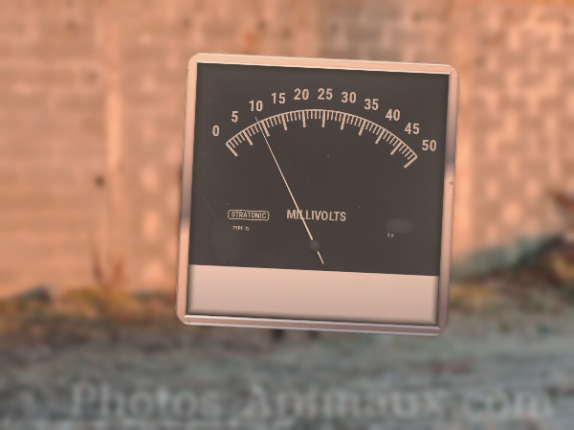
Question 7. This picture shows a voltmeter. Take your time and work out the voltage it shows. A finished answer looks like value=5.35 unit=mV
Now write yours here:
value=9 unit=mV
